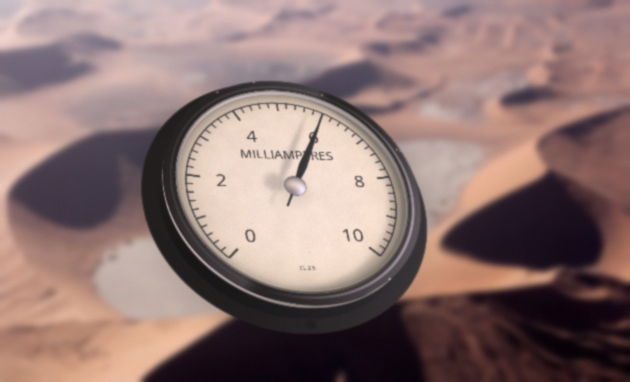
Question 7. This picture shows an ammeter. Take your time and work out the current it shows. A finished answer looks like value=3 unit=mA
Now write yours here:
value=6 unit=mA
